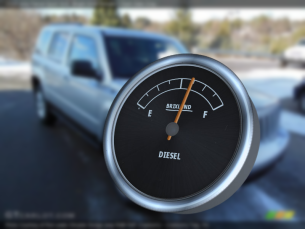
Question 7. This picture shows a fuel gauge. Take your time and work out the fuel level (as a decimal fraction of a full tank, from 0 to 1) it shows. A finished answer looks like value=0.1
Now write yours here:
value=0.625
